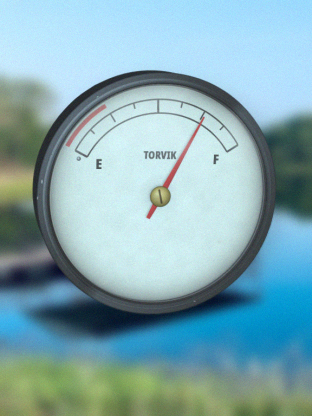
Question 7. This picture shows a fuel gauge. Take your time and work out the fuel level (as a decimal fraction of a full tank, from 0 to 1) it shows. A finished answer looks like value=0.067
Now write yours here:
value=0.75
